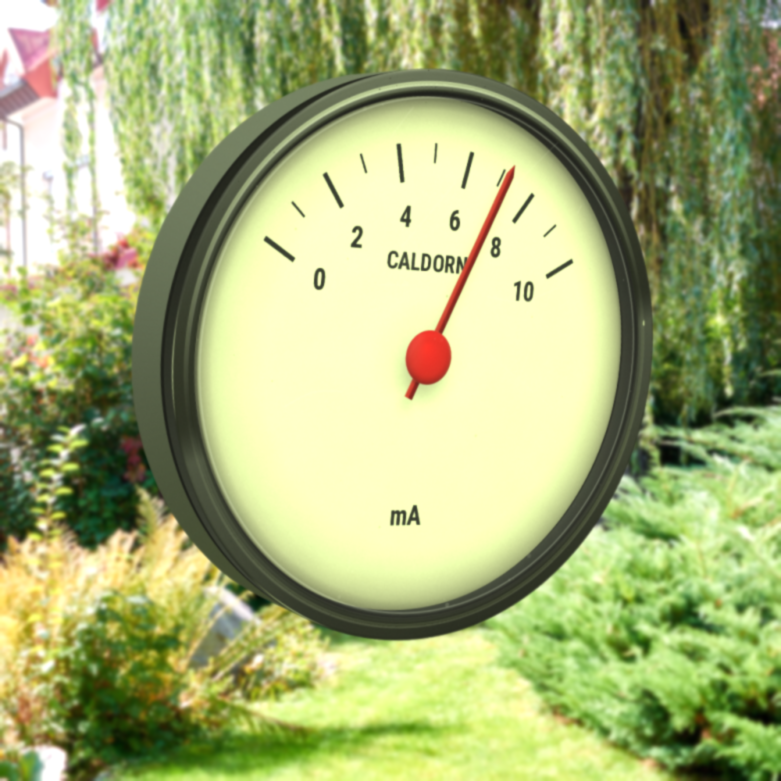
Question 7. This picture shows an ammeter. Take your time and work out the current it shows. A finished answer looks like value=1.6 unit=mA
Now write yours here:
value=7 unit=mA
